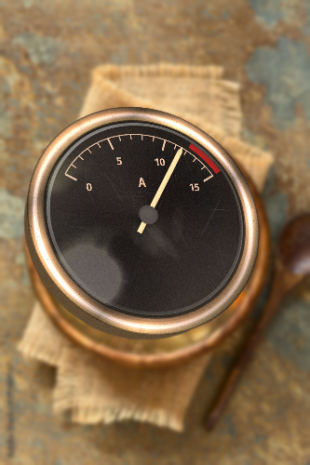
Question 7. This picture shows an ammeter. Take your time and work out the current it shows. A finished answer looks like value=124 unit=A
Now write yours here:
value=11.5 unit=A
